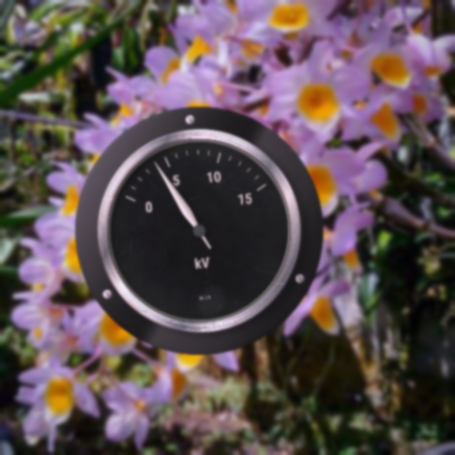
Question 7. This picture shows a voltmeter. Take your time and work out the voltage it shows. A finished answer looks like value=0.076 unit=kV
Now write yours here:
value=4 unit=kV
